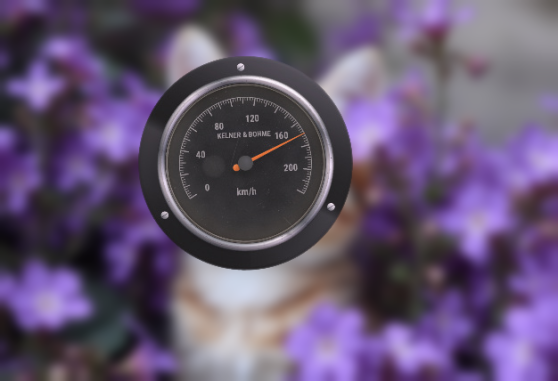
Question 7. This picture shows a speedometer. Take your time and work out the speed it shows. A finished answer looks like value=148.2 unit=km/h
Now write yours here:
value=170 unit=km/h
